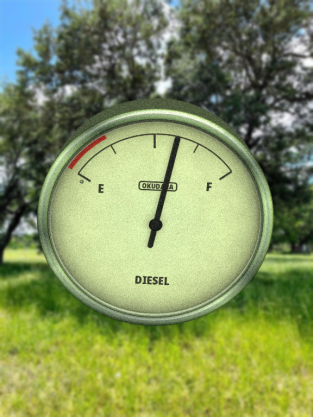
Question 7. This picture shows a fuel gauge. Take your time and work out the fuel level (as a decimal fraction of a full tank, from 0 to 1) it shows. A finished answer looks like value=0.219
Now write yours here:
value=0.625
